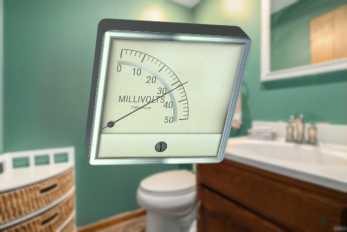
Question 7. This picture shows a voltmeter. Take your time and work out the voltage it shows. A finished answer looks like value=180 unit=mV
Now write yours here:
value=32 unit=mV
